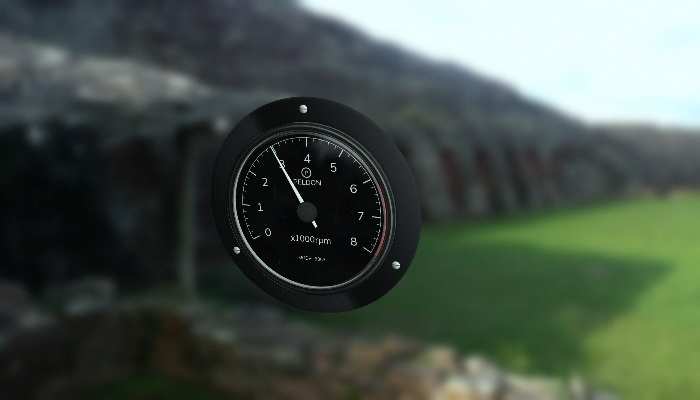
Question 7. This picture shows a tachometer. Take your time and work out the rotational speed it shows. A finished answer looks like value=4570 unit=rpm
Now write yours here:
value=3000 unit=rpm
